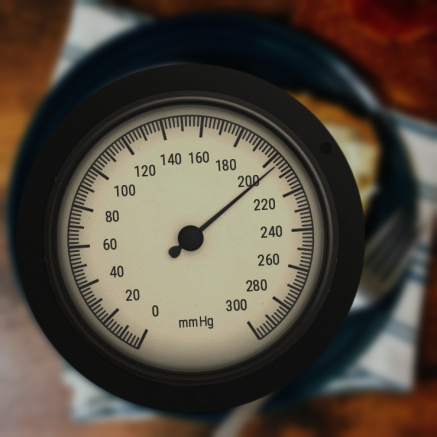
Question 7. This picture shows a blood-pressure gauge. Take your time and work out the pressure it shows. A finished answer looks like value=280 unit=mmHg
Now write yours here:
value=204 unit=mmHg
